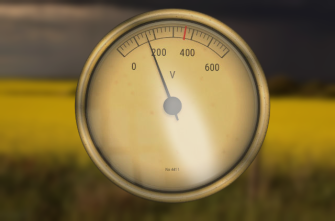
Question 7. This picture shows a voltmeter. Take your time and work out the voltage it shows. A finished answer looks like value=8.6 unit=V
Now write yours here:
value=160 unit=V
